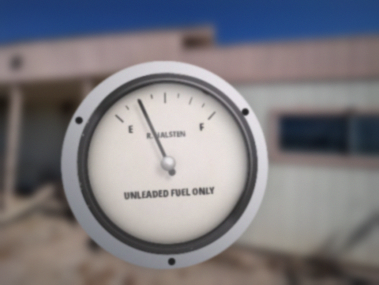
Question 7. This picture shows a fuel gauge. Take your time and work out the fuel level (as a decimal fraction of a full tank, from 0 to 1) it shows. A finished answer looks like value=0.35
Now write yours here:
value=0.25
